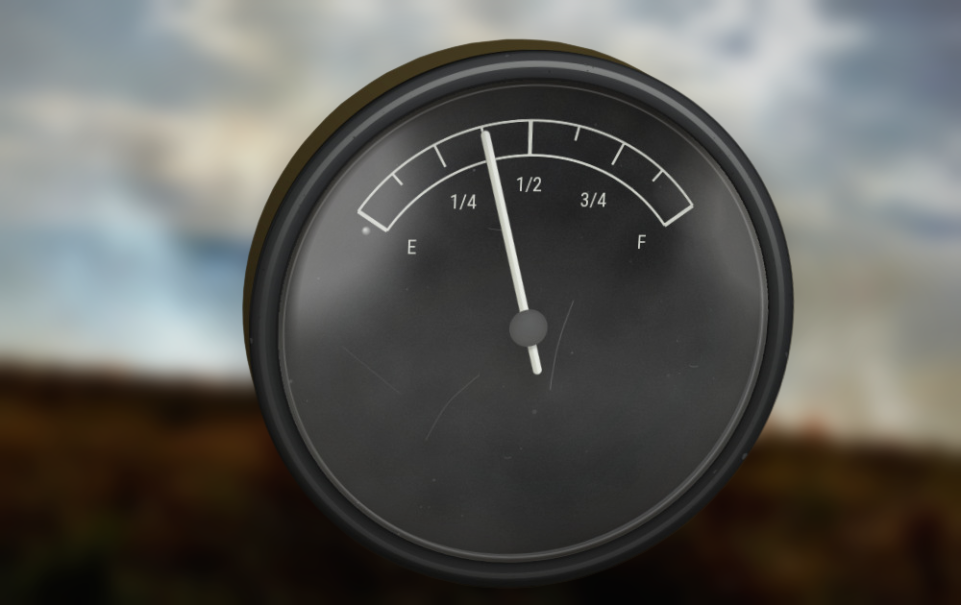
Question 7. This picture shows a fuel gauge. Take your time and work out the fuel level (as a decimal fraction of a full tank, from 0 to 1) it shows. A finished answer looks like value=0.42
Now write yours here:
value=0.375
